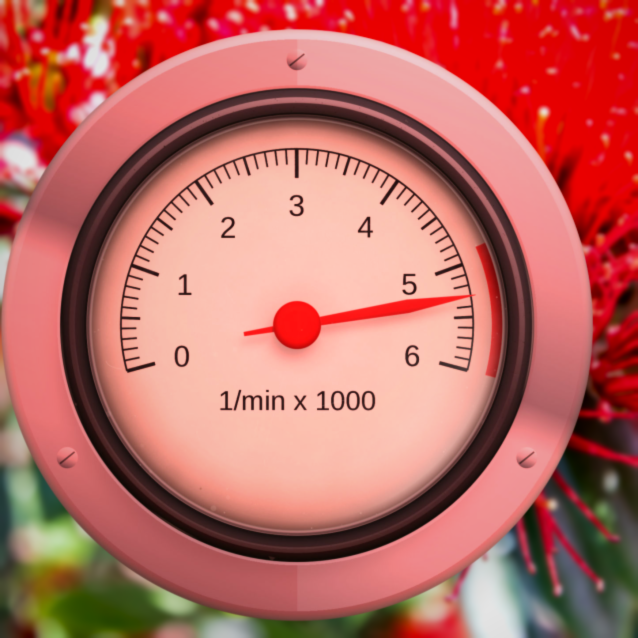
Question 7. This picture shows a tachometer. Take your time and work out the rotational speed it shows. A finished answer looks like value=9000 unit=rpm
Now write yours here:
value=5300 unit=rpm
